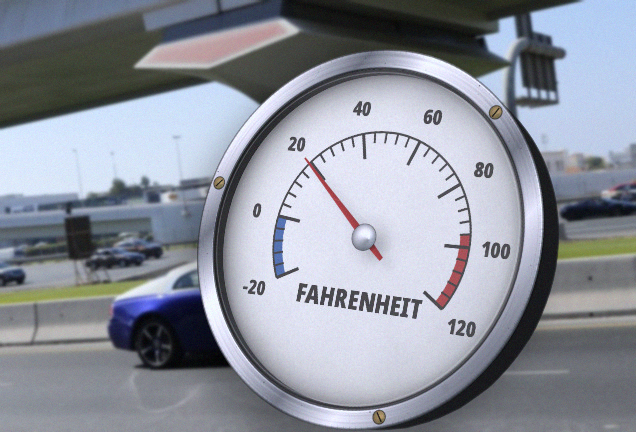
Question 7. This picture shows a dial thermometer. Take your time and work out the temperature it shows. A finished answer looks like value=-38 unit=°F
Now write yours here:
value=20 unit=°F
